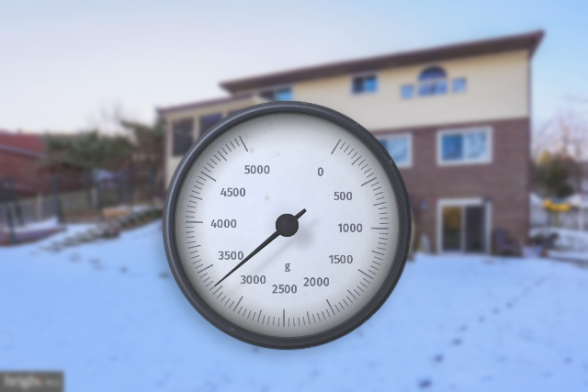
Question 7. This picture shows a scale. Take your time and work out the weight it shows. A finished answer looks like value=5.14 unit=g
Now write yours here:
value=3300 unit=g
